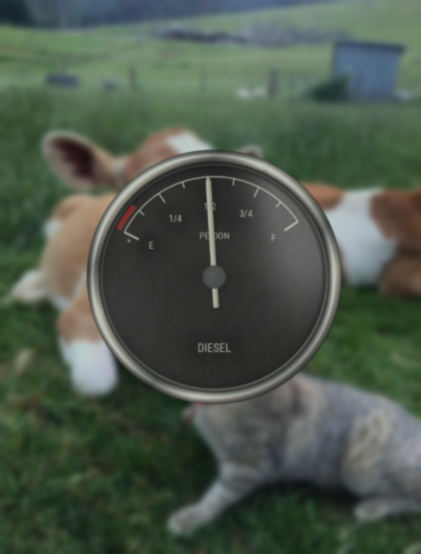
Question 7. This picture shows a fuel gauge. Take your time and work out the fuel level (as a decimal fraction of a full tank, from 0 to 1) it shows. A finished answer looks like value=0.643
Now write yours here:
value=0.5
